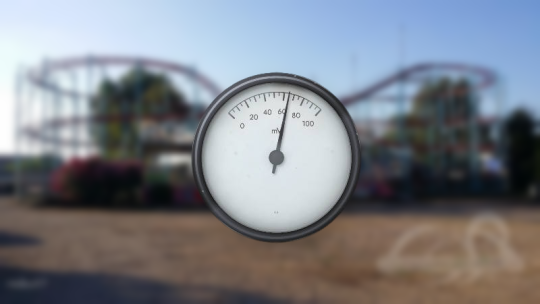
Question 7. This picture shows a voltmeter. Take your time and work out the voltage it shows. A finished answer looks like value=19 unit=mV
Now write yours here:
value=65 unit=mV
